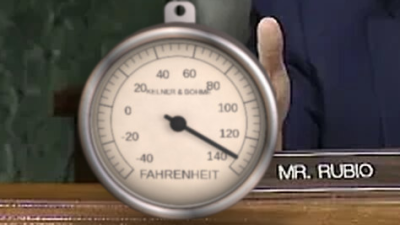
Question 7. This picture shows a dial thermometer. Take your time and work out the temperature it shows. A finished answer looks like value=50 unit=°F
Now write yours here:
value=132 unit=°F
